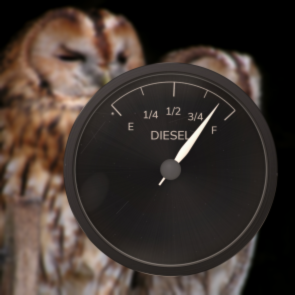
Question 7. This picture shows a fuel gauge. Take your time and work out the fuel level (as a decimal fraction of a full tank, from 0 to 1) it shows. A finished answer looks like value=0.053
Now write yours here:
value=0.875
